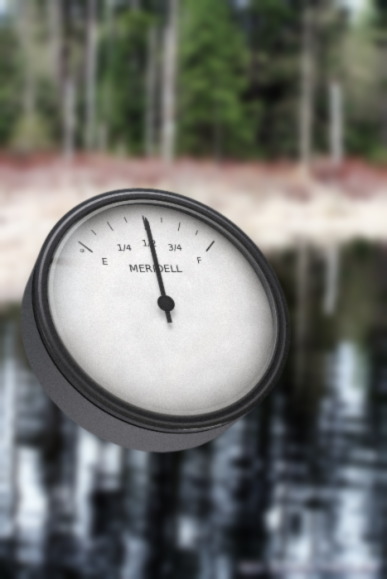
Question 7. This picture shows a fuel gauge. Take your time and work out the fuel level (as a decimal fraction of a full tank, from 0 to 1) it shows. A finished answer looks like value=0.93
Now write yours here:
value=0.5
